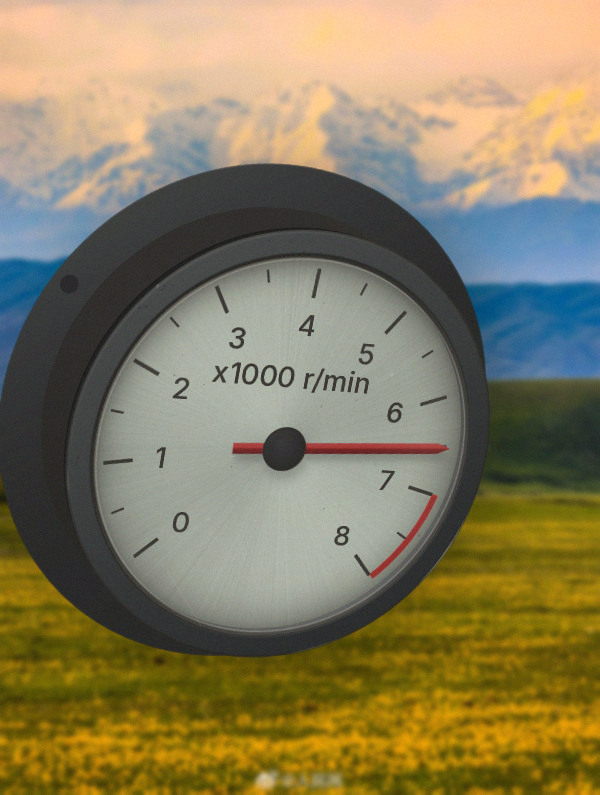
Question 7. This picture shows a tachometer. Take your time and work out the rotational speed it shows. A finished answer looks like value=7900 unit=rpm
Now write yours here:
value=6500 unit=rpm
